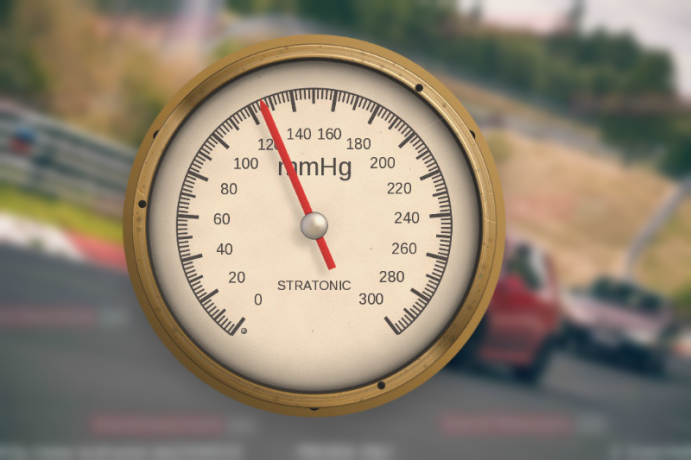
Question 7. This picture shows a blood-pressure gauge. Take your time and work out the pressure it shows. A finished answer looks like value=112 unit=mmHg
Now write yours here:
value=126 unit=mmHg
